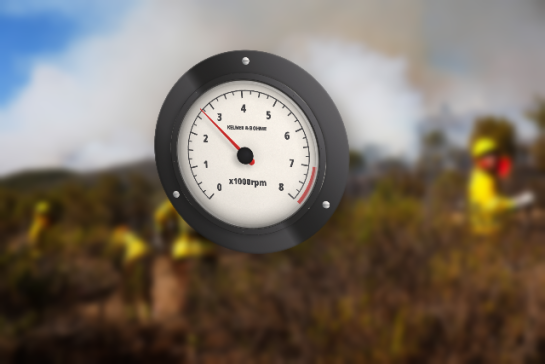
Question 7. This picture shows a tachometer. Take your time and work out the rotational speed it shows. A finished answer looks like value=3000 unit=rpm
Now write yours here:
value=2750 unit=rpm
